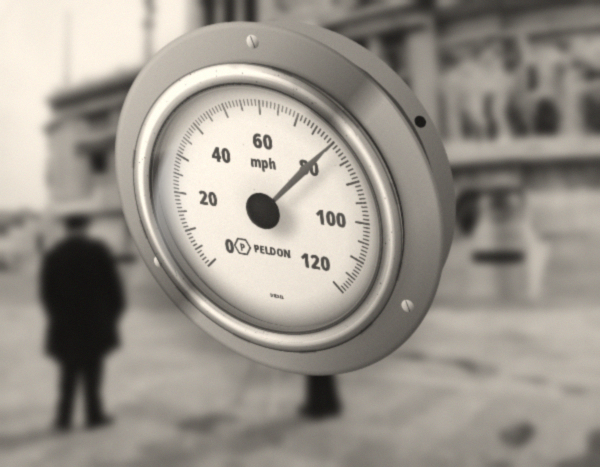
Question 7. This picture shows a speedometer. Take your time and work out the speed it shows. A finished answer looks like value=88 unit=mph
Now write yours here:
value=80 unit=mph
